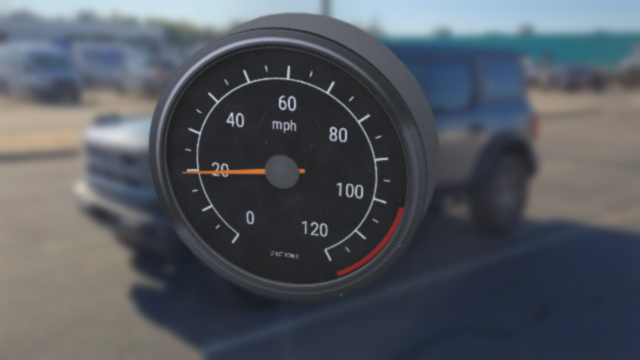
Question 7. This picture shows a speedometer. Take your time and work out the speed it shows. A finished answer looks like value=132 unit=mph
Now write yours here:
value=20 unit=mph
